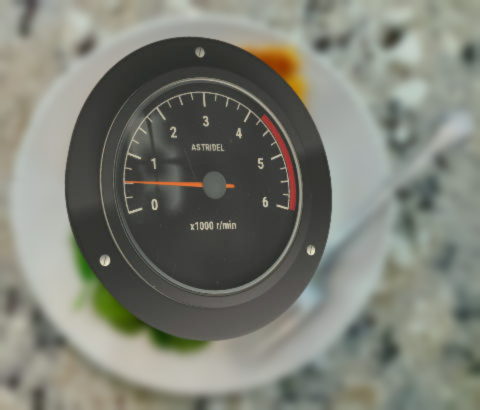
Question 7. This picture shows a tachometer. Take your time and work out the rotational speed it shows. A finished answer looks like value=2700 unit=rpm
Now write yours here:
value=500 unit=rpm
